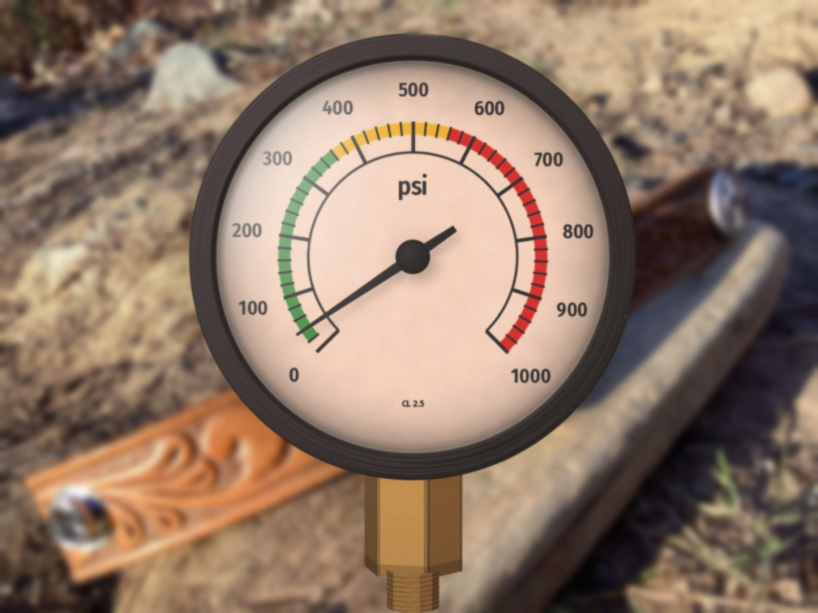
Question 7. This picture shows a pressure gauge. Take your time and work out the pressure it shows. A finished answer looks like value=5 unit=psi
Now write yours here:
value=40 unit=psi
